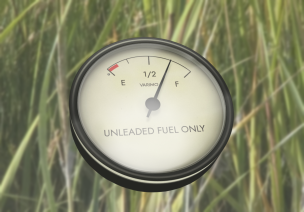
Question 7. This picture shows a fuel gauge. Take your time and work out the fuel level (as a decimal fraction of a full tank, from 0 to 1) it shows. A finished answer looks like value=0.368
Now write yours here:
value=0.75
